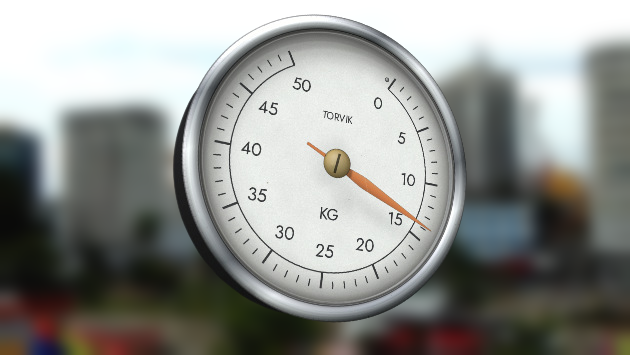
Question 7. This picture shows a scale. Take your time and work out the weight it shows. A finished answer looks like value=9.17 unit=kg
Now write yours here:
value=14 unit=kg
